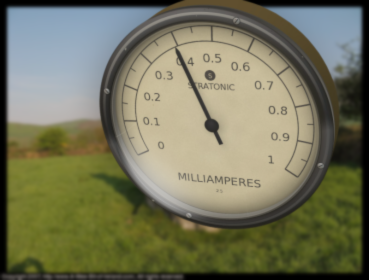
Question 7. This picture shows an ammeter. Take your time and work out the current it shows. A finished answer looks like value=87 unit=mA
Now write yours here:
value=0.4 unit=mA
